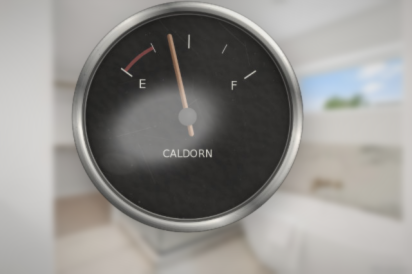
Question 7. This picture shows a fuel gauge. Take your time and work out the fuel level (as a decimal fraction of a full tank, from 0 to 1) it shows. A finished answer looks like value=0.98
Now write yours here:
value=0.375
